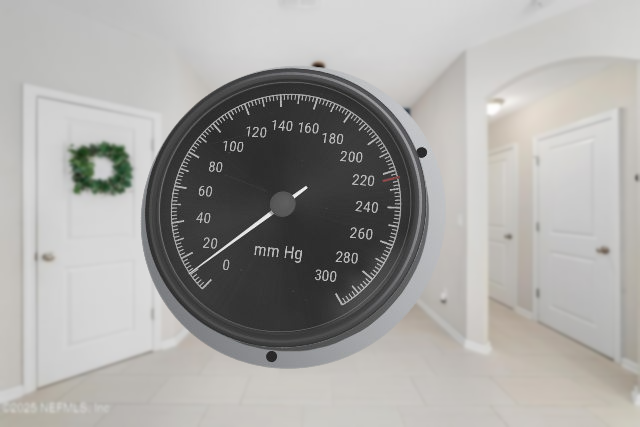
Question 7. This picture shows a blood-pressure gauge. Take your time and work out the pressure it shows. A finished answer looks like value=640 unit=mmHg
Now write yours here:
value=10 unit=mmHg
